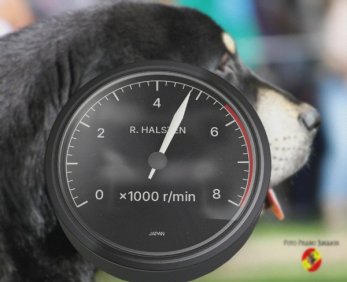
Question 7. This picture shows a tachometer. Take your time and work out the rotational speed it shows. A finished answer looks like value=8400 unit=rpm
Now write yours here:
value=4800 unit=rpm
